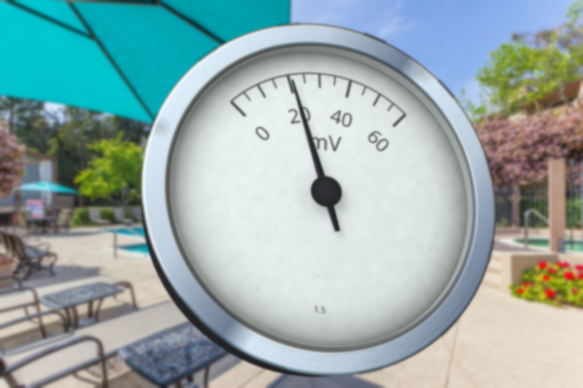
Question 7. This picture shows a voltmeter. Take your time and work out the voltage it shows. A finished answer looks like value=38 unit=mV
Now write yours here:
value=20 unit=mV
